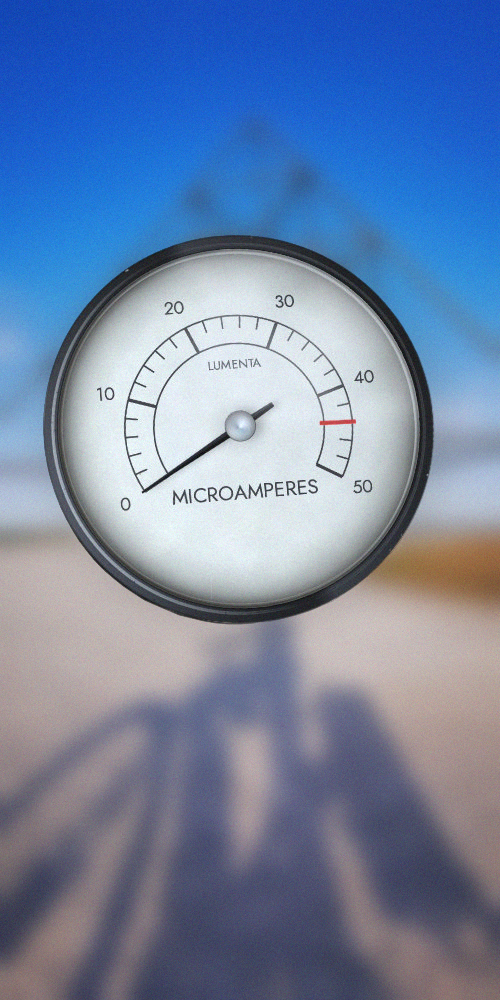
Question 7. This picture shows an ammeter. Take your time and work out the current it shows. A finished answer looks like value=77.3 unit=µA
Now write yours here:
value=0 unit=µA
